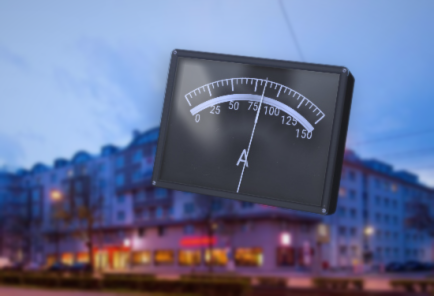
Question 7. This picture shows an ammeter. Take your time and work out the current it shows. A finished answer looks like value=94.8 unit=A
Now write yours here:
value=85 unit=A
